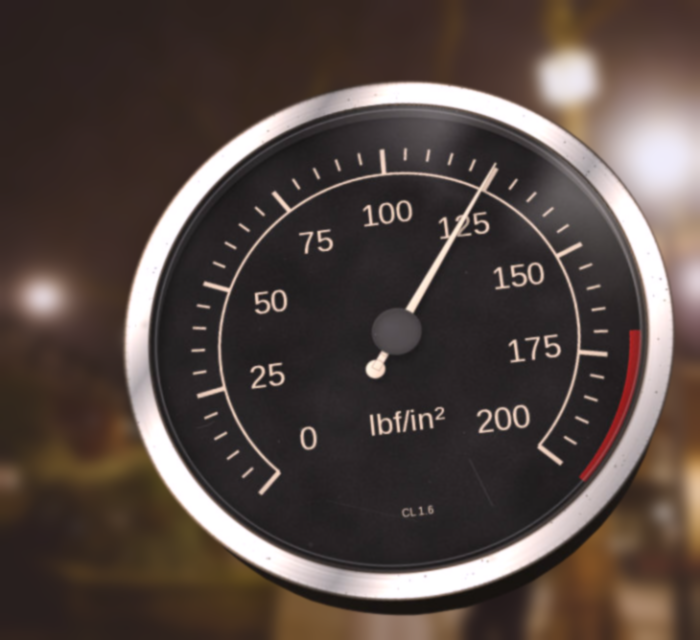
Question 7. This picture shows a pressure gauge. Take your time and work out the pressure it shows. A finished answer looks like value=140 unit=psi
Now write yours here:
value=125 unit=psi
